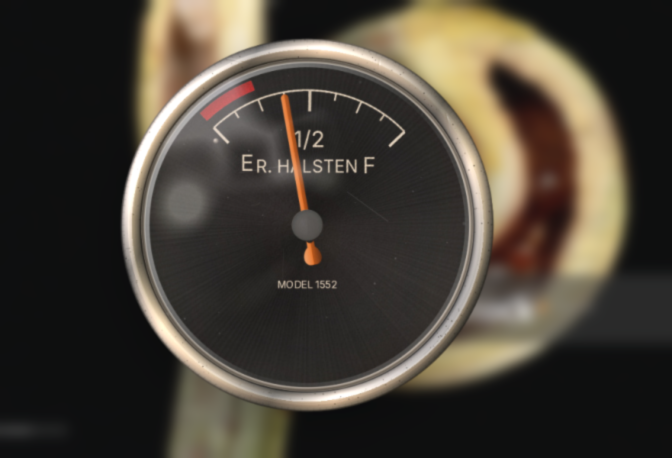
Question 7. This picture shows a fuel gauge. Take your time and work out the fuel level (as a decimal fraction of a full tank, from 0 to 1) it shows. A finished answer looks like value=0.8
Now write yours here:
value=0.375
